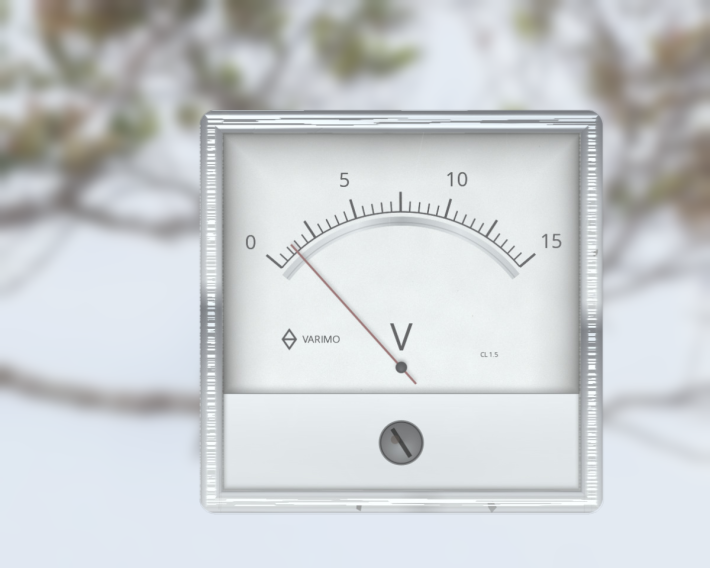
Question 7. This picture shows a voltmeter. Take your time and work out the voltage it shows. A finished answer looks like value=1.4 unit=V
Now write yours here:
value=1.25 unit=V
